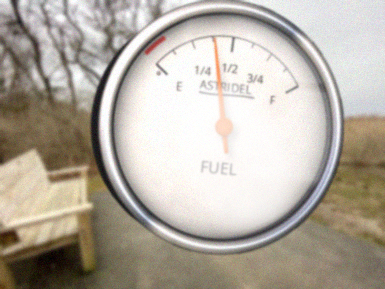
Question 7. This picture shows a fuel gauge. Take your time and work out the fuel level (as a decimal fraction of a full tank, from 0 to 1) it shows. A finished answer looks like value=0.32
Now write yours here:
value=0.375
